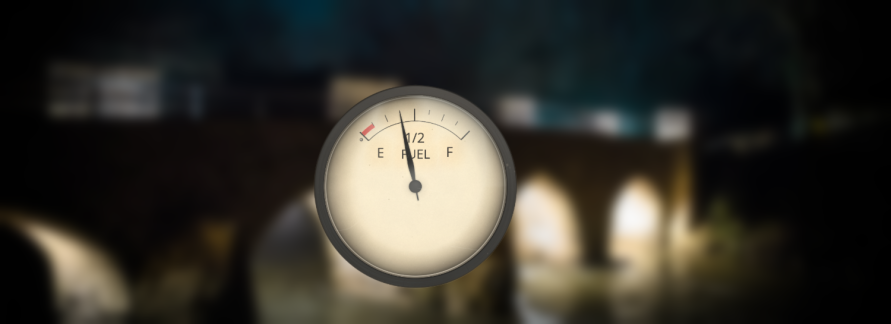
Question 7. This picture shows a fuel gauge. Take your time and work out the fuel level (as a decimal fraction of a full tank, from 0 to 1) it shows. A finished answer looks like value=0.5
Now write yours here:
value=0.375
